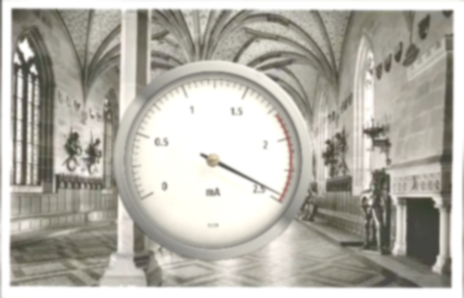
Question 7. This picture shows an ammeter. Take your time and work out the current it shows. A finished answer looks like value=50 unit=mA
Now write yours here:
value=2.45 unit=mA
